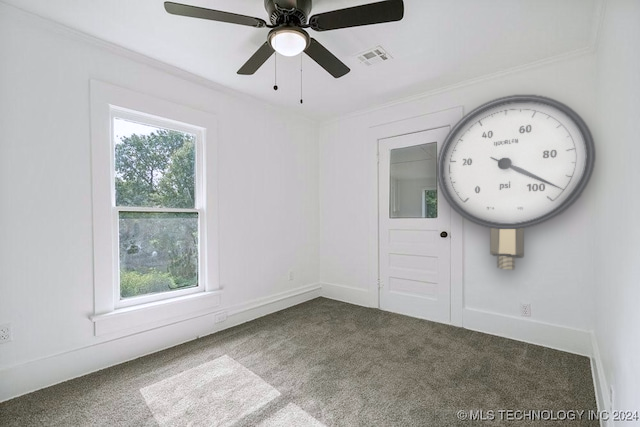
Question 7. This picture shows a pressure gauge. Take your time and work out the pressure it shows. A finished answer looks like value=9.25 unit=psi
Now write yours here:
value=95 unit=psi
